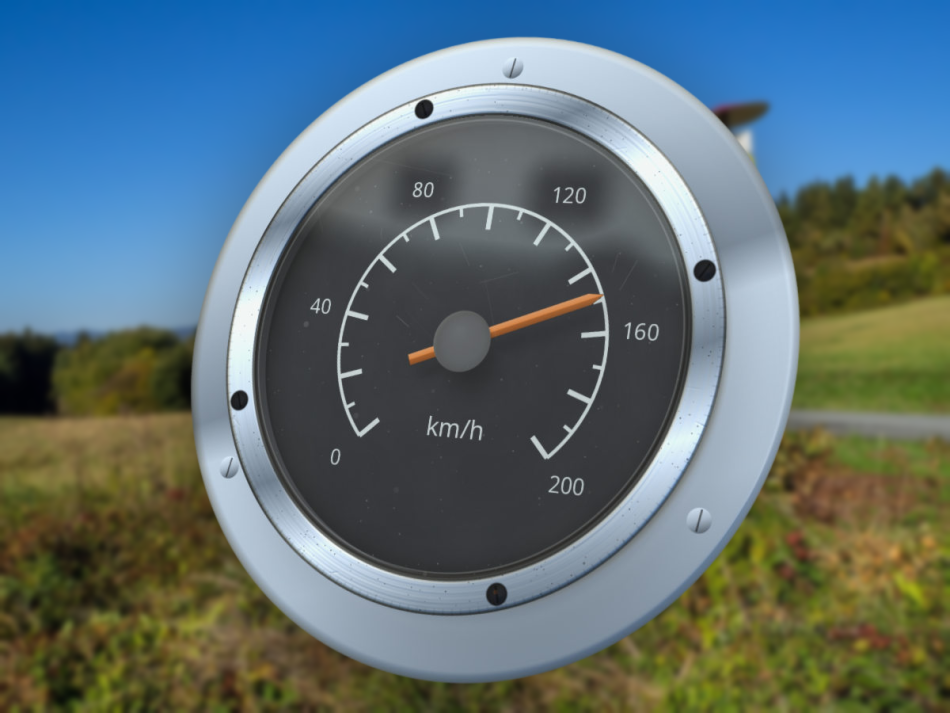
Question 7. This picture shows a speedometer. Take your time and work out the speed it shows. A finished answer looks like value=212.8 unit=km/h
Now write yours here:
value=150 unit=km/h
